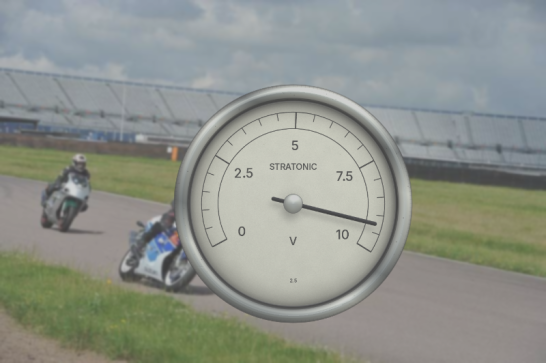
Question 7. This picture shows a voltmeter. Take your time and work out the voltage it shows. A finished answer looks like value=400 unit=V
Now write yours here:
value=9.25 unit=V
